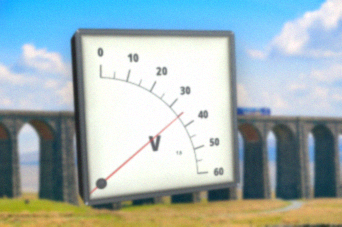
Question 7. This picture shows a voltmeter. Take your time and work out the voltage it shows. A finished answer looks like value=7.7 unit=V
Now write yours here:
value=35 unit=V
